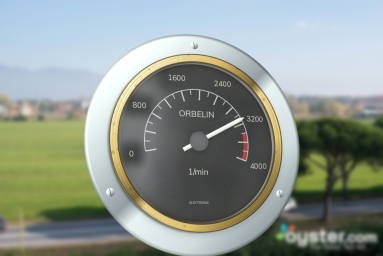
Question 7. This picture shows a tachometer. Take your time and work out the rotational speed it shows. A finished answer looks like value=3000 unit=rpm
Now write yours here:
value=3100 unit=rpm
